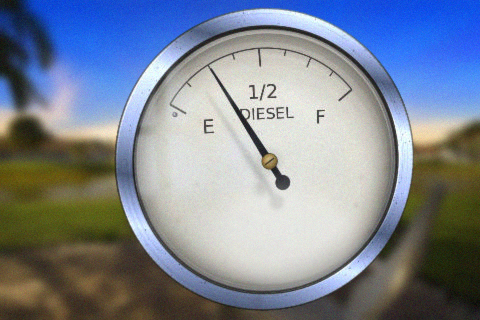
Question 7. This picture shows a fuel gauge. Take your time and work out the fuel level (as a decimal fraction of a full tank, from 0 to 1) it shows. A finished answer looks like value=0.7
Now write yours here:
value=0.25
